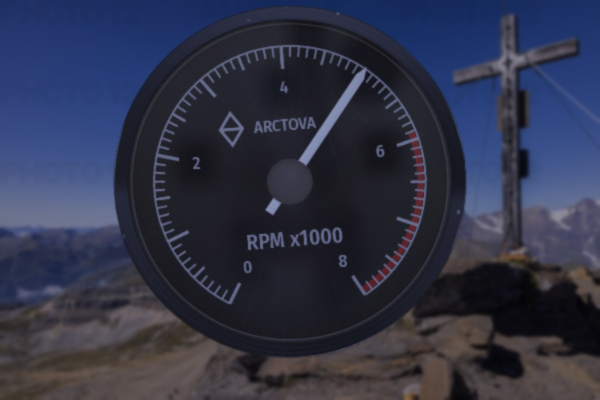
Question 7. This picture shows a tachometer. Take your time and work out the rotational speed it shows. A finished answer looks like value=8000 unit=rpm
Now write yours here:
value=5000 unit=rpm
